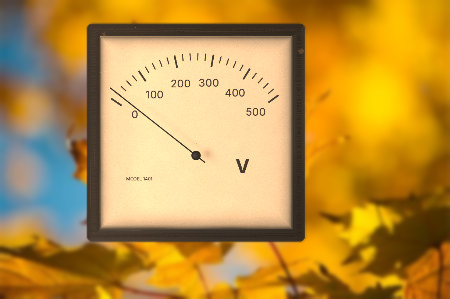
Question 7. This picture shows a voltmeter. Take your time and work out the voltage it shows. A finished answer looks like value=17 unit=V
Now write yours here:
value=20 unit=V
